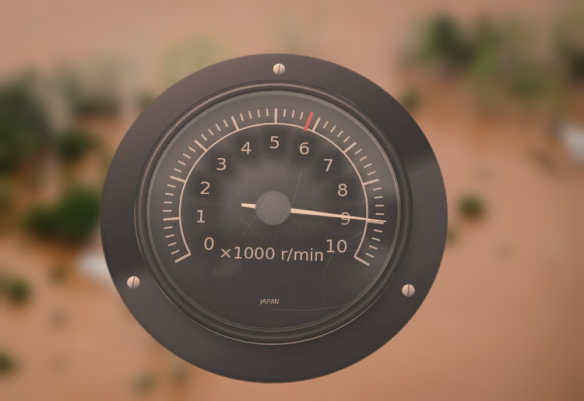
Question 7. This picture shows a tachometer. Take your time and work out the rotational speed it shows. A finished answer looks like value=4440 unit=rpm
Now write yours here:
value=9000 unit=rpm
